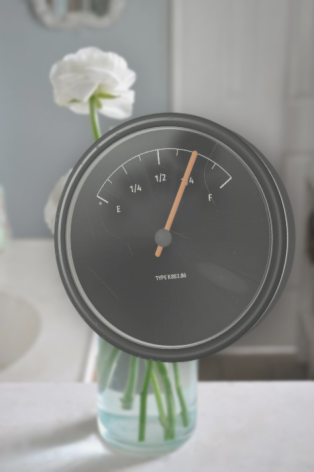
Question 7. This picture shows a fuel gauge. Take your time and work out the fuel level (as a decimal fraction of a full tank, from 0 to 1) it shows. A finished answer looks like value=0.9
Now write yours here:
value=0.75
